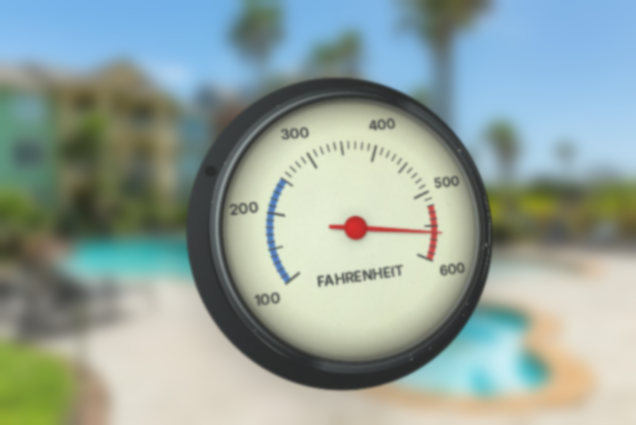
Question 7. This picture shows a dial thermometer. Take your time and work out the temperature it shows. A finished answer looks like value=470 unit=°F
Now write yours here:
value=560 unit=°F
